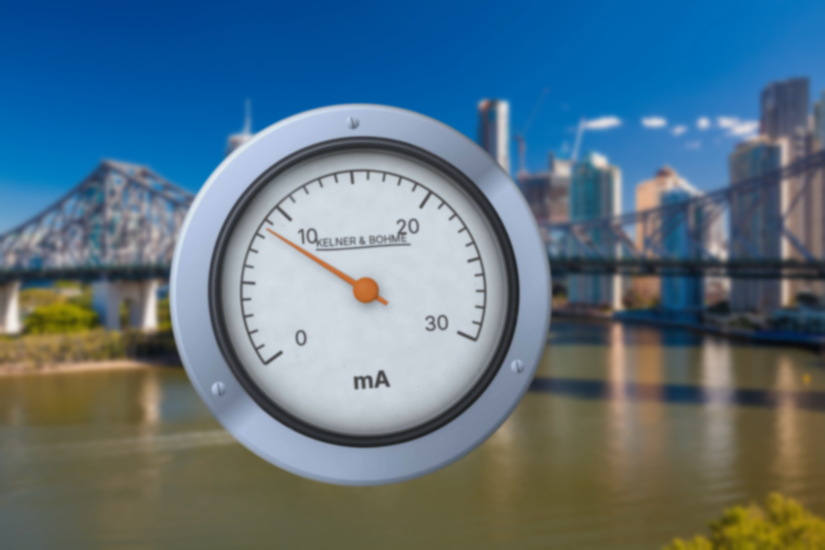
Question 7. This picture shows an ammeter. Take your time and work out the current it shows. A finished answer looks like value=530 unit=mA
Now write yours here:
value=8.5 unit=mA
